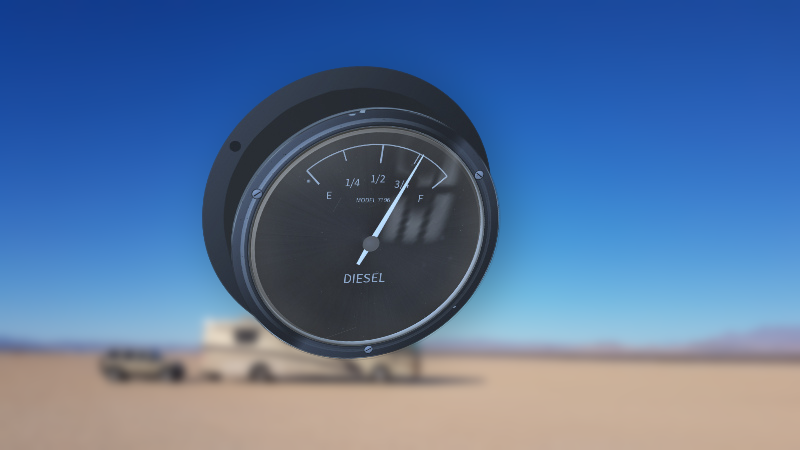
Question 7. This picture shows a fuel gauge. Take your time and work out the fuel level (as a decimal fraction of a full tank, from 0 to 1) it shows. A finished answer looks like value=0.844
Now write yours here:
value=0.75
